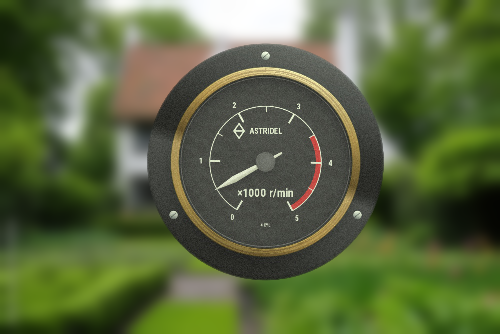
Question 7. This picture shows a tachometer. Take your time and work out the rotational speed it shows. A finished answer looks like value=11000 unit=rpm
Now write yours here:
value=500 unit=rpm
